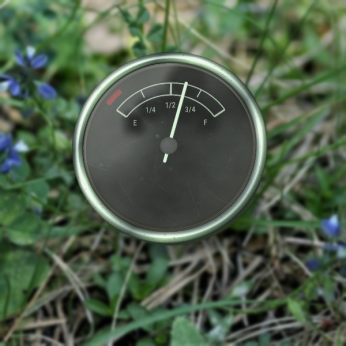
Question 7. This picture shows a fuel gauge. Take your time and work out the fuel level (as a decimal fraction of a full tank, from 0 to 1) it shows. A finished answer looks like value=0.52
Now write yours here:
value=0.625
